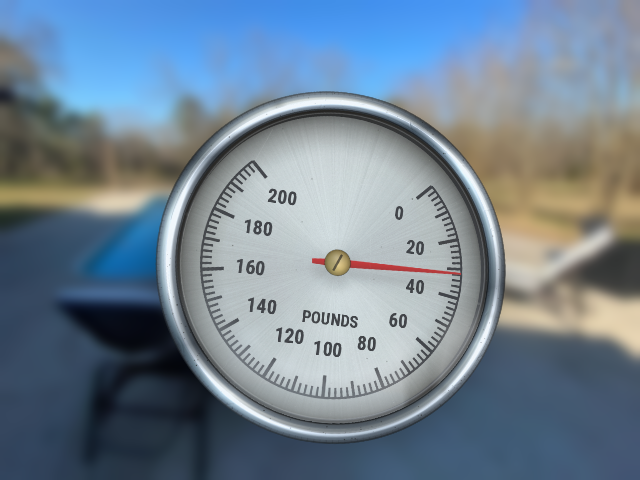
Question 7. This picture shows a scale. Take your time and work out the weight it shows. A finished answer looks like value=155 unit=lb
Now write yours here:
value=32 unit=lb
